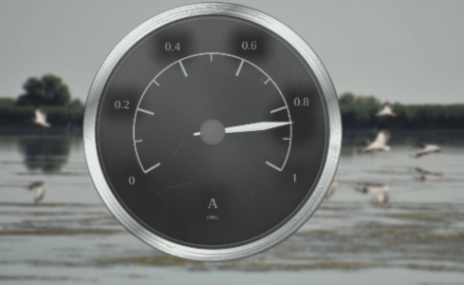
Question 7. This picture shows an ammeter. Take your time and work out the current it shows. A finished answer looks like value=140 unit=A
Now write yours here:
value=0.85 unit=A
